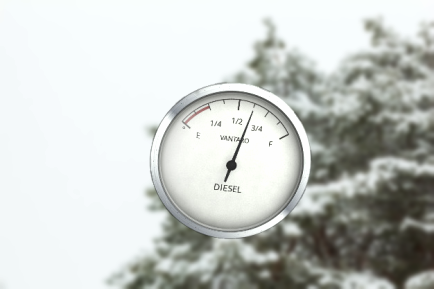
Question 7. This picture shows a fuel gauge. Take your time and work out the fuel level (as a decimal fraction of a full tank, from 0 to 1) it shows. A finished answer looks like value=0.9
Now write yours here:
value=0.625
